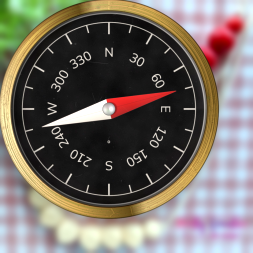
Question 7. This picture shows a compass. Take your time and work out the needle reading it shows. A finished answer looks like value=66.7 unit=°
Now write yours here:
value=75 unit=°
